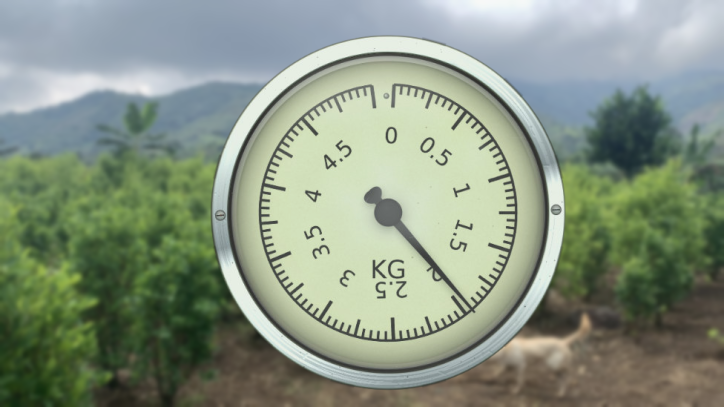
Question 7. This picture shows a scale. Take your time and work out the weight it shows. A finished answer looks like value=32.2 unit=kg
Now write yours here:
value=1.95 unit=kg
